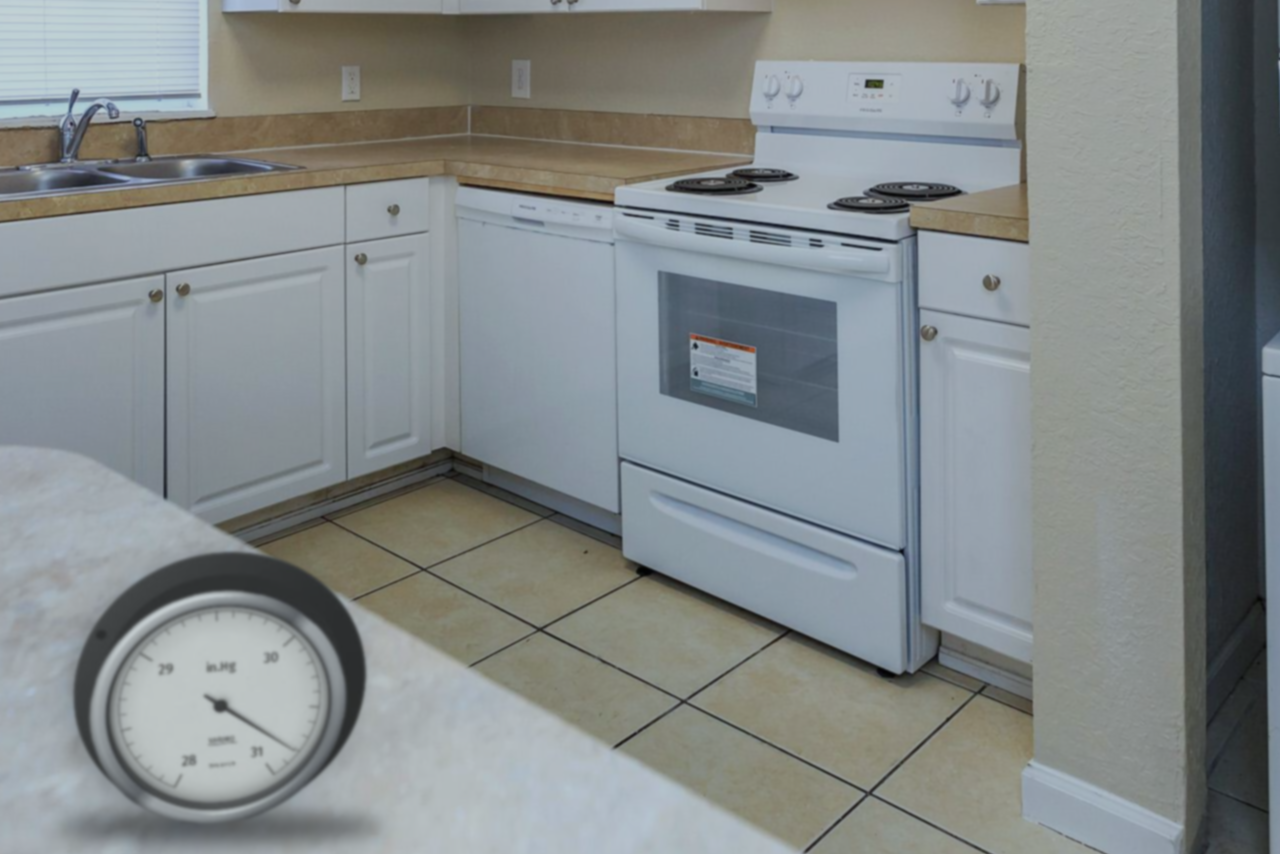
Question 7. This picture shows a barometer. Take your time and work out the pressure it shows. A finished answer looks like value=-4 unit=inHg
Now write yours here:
value=30.8 unit=inHg
